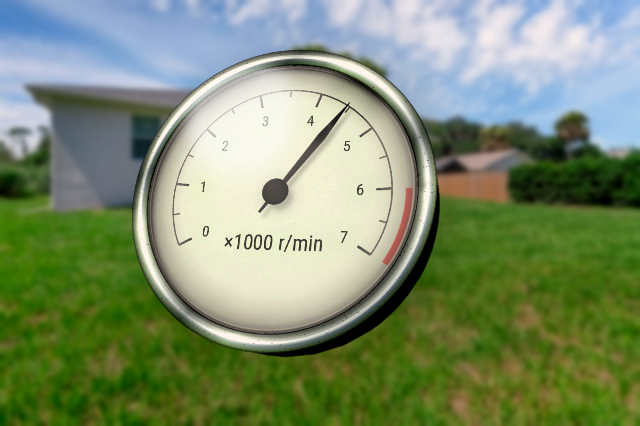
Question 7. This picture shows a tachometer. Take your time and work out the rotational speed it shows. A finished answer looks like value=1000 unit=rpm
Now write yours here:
value=4500 unit=rpm
